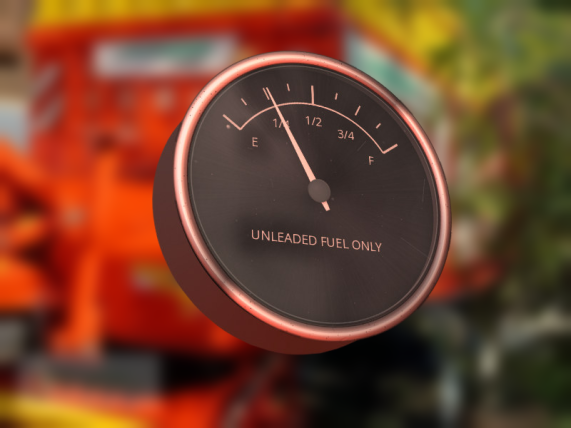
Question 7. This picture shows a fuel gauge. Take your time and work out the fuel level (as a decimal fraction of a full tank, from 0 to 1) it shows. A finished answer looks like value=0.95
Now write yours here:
value=0.25
